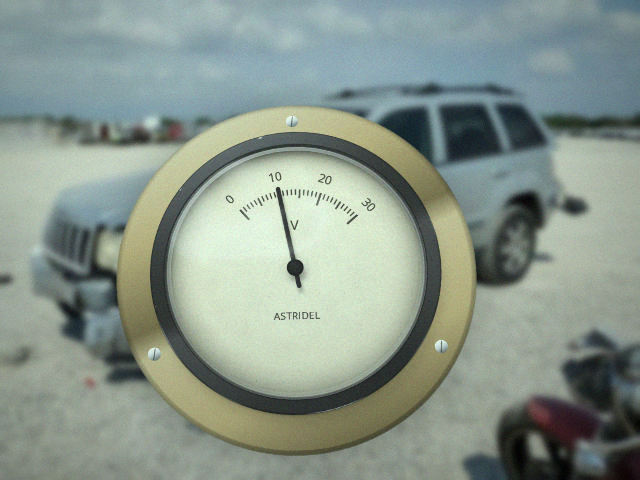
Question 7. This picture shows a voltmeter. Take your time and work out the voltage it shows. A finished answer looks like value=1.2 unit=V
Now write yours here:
value=10 unit=V
